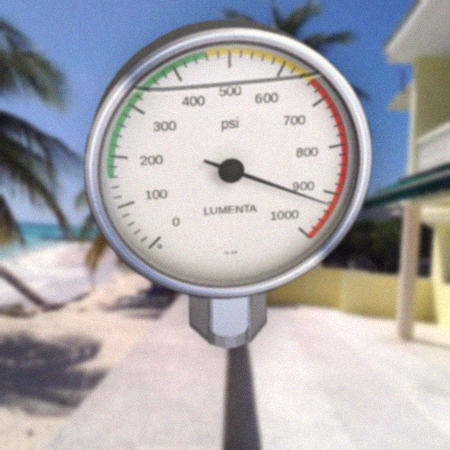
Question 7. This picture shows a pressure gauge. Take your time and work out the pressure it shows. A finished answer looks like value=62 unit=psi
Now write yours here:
value=920 unit=psi
